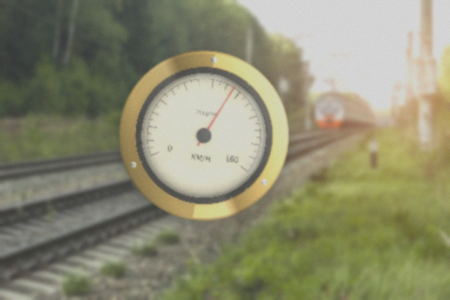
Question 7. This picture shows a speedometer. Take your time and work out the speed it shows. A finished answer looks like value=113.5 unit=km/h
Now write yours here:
value=95 unit=km/h
